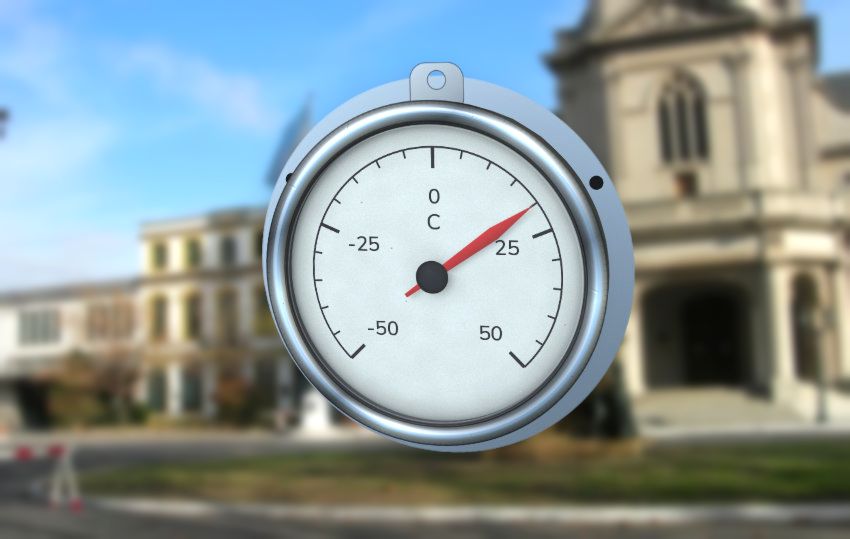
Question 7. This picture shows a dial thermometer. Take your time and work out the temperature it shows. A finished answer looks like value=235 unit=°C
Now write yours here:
value=20 unit=°C
